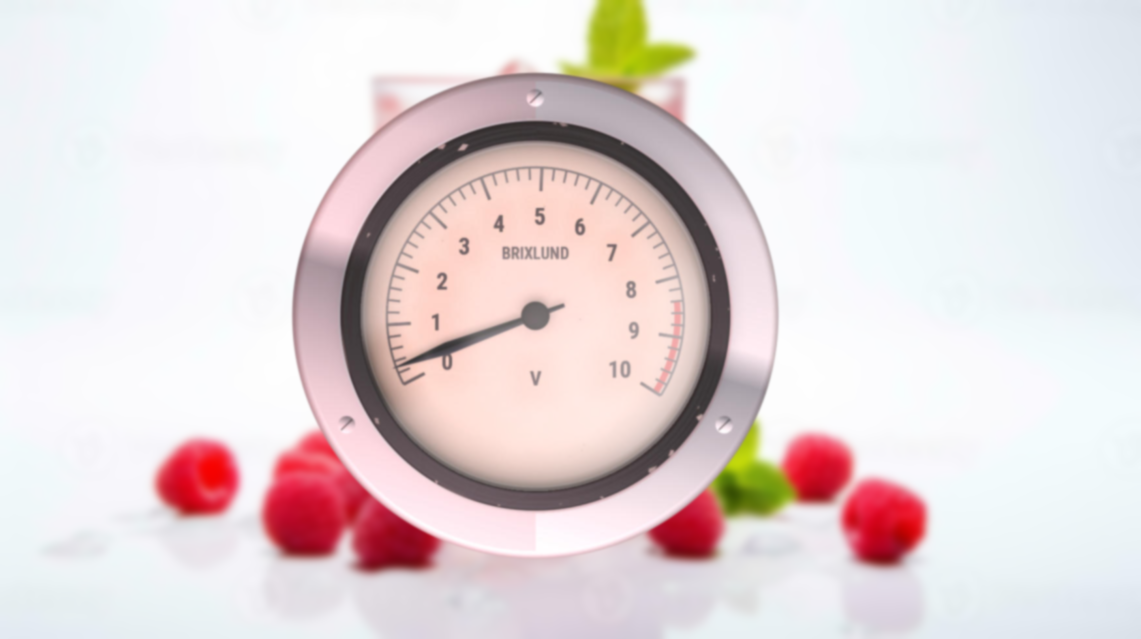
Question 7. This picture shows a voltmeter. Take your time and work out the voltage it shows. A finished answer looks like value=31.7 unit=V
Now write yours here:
value=0.3 unit=V
